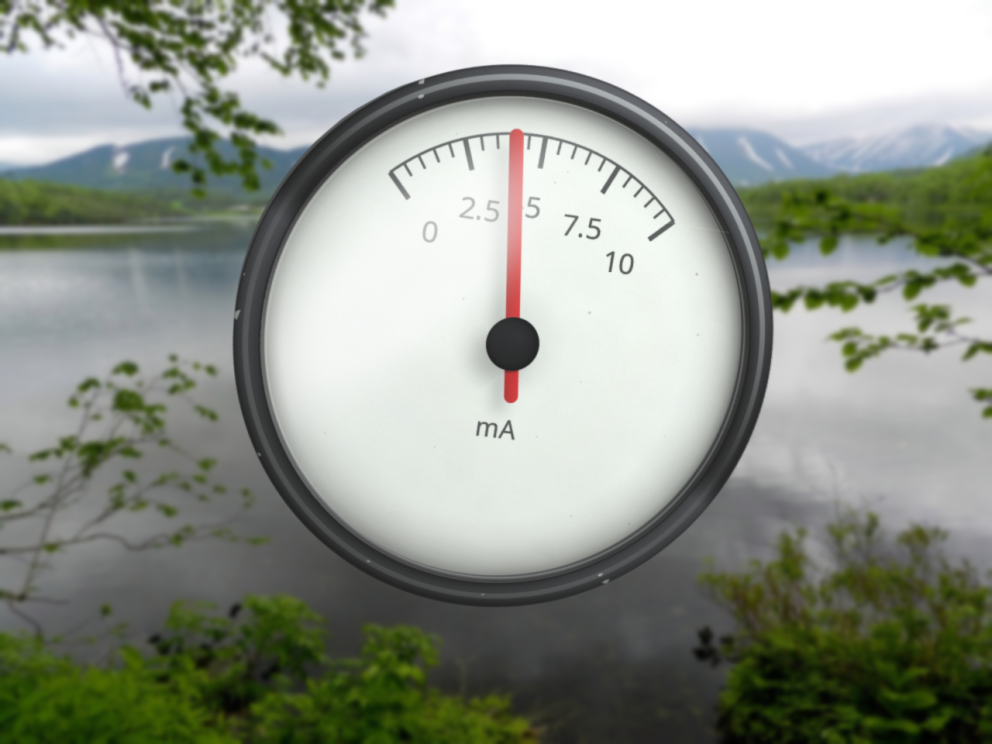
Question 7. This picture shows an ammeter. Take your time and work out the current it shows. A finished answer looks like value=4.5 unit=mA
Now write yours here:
value=4 unit=mA
